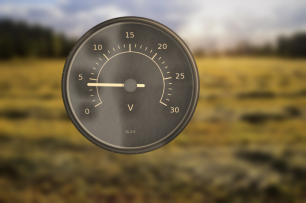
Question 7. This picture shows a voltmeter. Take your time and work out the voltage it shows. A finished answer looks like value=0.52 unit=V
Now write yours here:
value=4 unit=V
